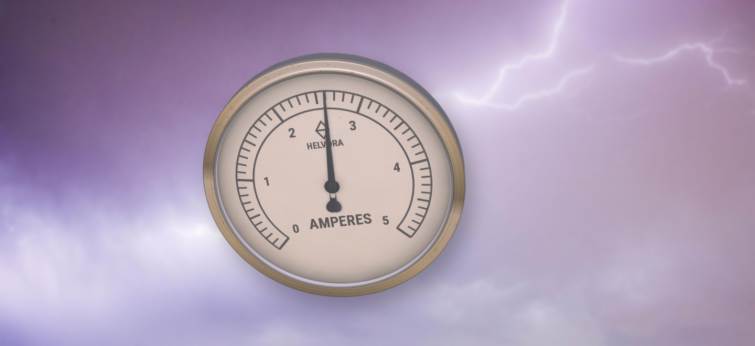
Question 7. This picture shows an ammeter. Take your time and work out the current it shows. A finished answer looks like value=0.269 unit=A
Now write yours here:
value=2.6 unit=A
